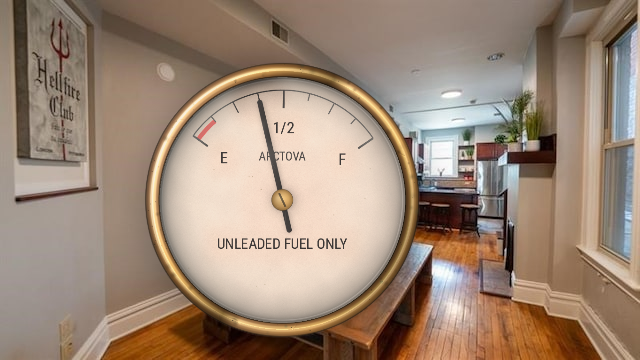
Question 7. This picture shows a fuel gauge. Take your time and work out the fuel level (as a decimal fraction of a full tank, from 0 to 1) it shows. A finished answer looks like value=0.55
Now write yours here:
value=0.375
